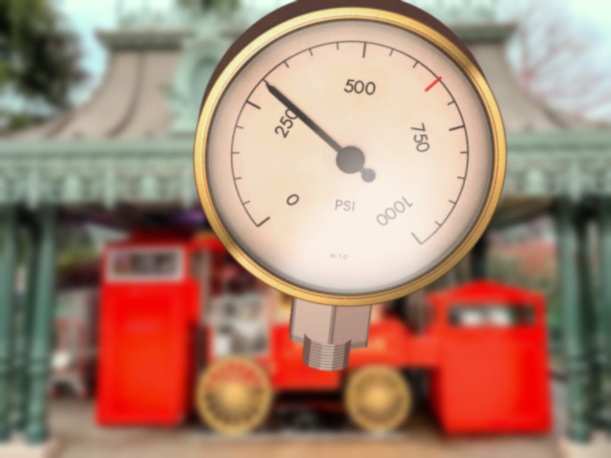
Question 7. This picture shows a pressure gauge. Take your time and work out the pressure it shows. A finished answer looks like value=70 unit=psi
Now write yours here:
value=300 unit=psi
